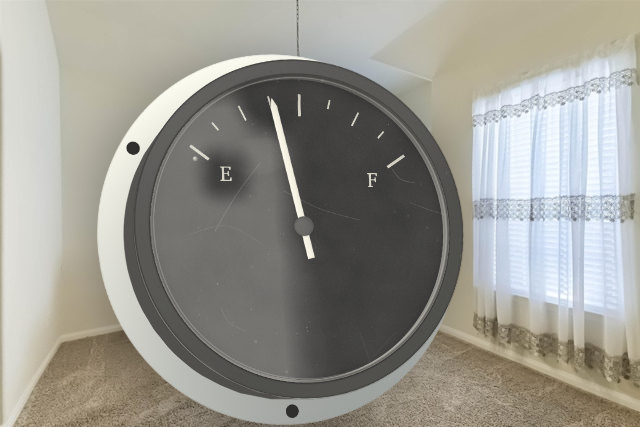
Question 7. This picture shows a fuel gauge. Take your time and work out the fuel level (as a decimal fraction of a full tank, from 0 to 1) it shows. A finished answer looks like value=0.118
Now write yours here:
value=0.375
